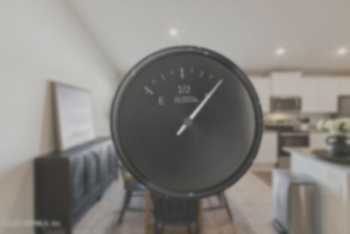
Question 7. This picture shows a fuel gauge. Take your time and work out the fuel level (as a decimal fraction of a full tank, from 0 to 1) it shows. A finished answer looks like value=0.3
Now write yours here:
value=1
